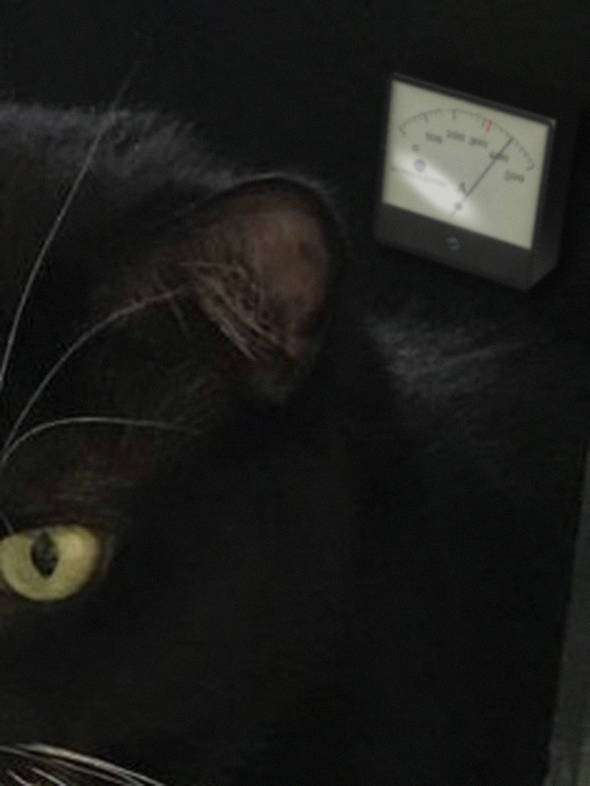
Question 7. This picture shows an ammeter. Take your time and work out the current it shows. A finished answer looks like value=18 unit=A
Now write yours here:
value=400 unit=A
